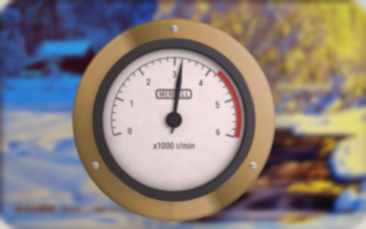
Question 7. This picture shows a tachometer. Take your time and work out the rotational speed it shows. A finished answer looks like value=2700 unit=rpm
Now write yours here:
value=3200 unit=rpm
